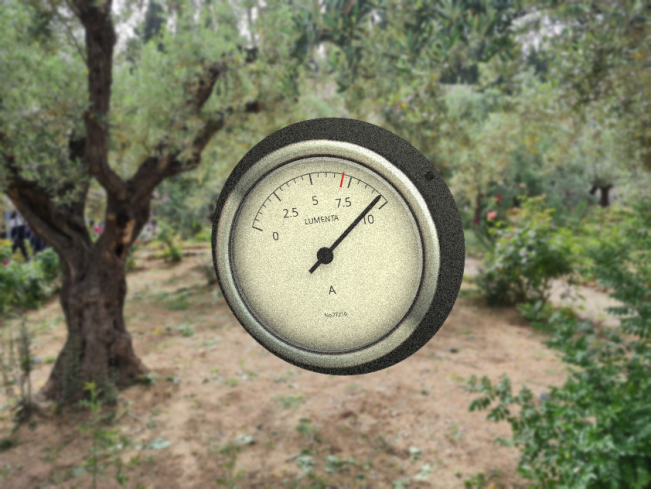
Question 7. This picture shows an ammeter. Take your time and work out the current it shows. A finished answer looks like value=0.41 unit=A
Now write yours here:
value=9.5 unit=A
